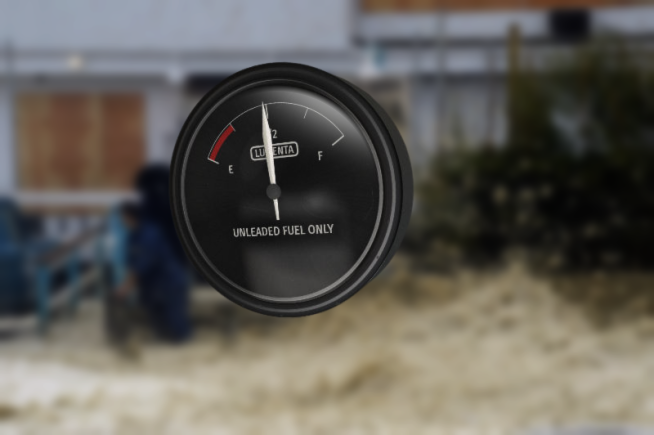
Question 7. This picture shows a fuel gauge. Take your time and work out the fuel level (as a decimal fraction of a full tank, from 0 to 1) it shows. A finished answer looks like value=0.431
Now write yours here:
value=0.5
